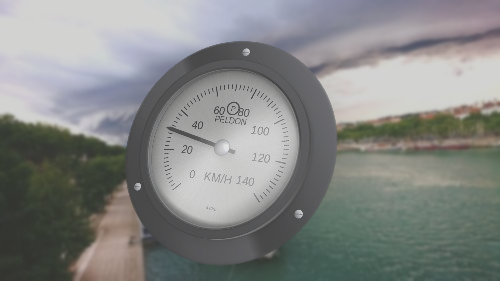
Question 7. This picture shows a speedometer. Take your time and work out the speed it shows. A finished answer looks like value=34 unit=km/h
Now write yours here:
value=30 unit=km/h
